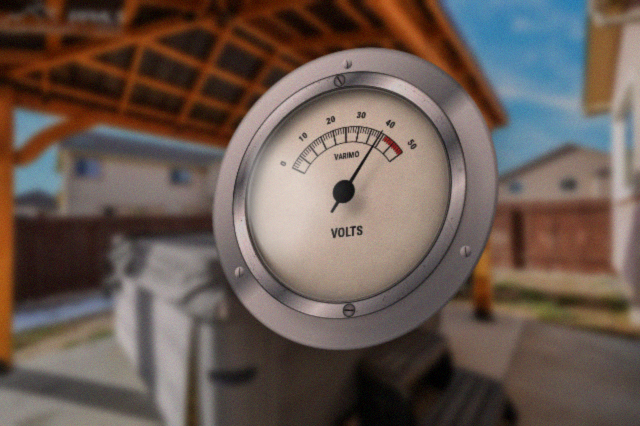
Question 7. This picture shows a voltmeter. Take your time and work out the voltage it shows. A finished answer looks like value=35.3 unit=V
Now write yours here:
value=40 unit=V
